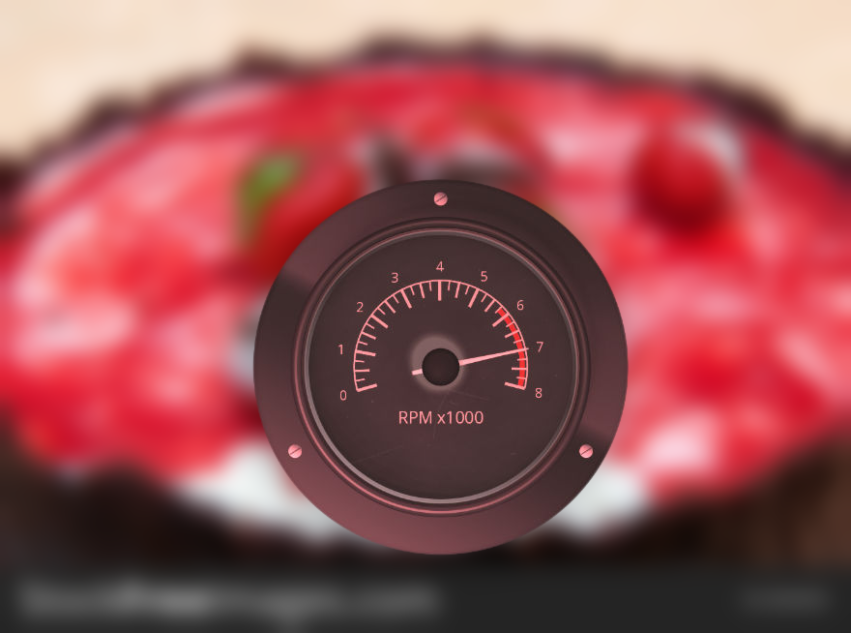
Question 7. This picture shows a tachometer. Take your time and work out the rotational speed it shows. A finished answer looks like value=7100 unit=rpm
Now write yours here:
value=7000 unit=rpm
